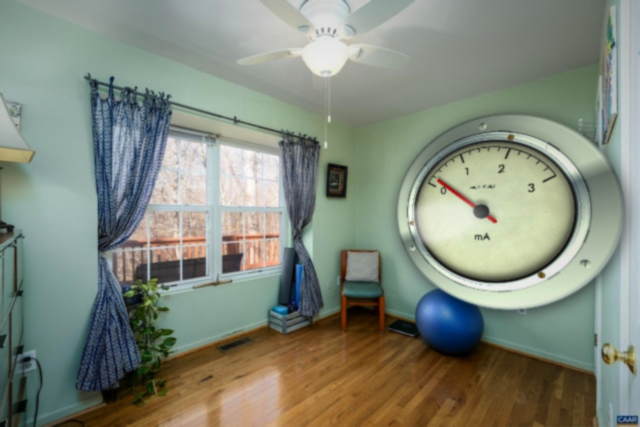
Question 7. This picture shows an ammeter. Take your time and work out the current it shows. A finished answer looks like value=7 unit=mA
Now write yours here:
value=0.2 unit=mA
